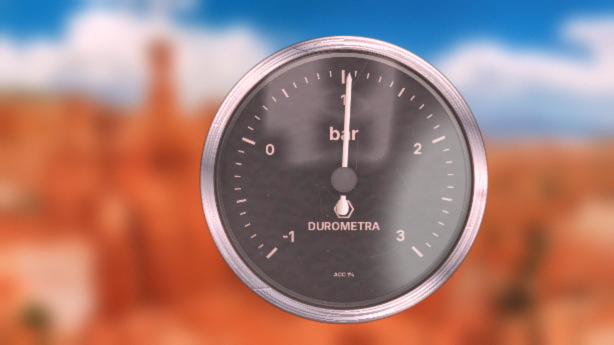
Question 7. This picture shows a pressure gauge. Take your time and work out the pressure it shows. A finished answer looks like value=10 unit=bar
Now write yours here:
value=1.05 unit=bar
